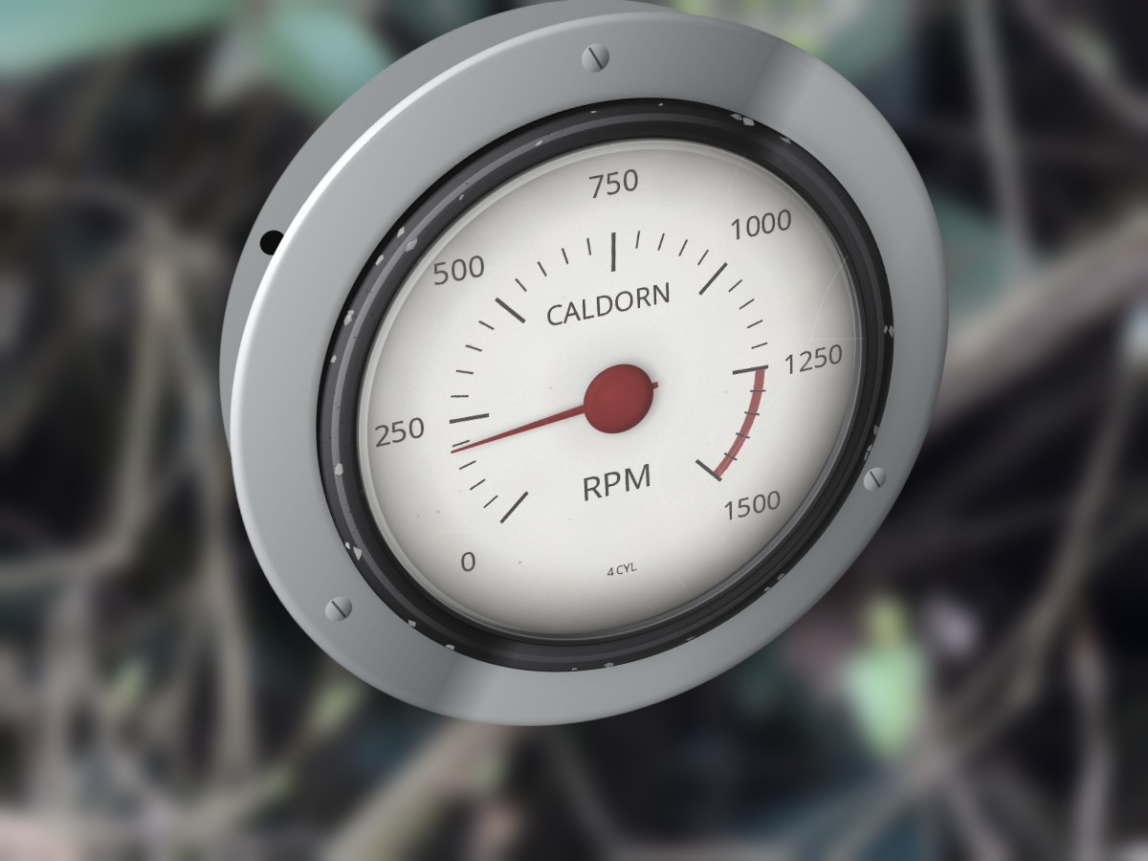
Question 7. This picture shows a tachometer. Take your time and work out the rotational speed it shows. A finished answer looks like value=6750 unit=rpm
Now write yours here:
value=200 unit=rpm
